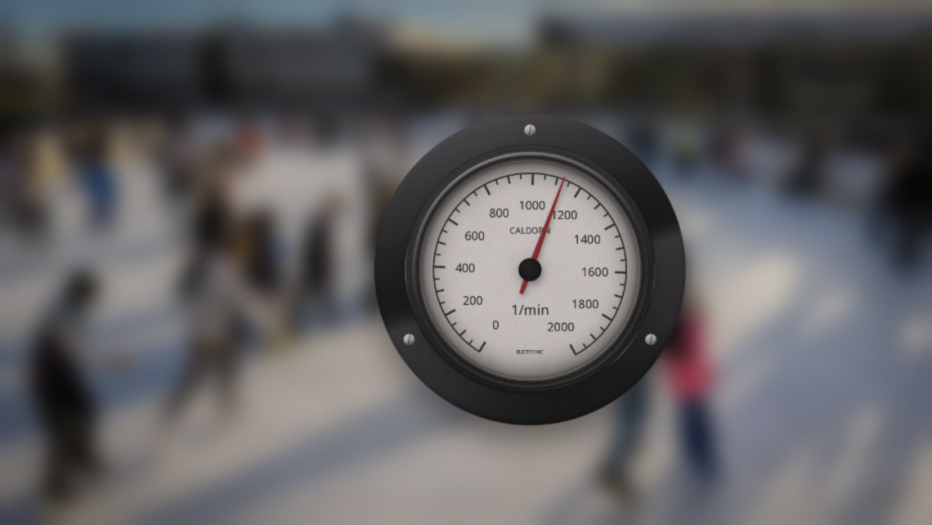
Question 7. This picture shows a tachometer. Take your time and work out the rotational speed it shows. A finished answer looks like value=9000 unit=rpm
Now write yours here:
value=1125 unit=rpm
